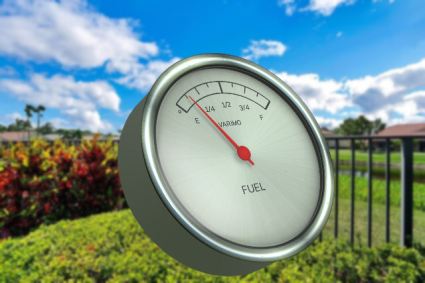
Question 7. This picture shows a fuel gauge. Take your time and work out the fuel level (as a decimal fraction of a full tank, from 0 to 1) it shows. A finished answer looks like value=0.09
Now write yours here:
value=0.125
